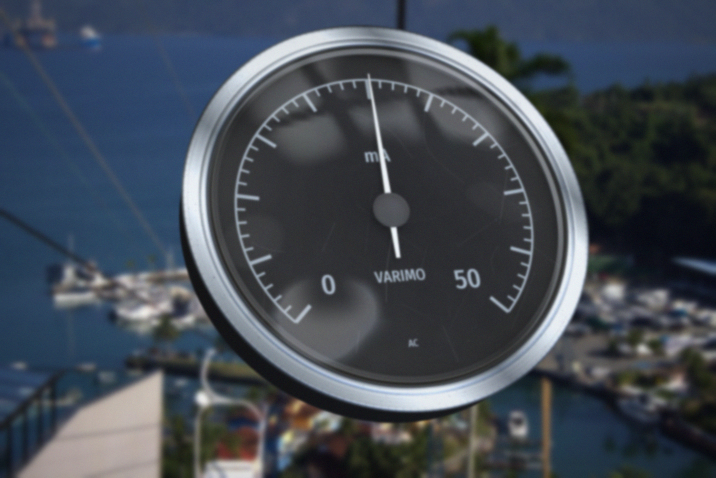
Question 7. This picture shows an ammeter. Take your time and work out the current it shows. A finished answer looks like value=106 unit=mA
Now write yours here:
value=25 unit=mA
